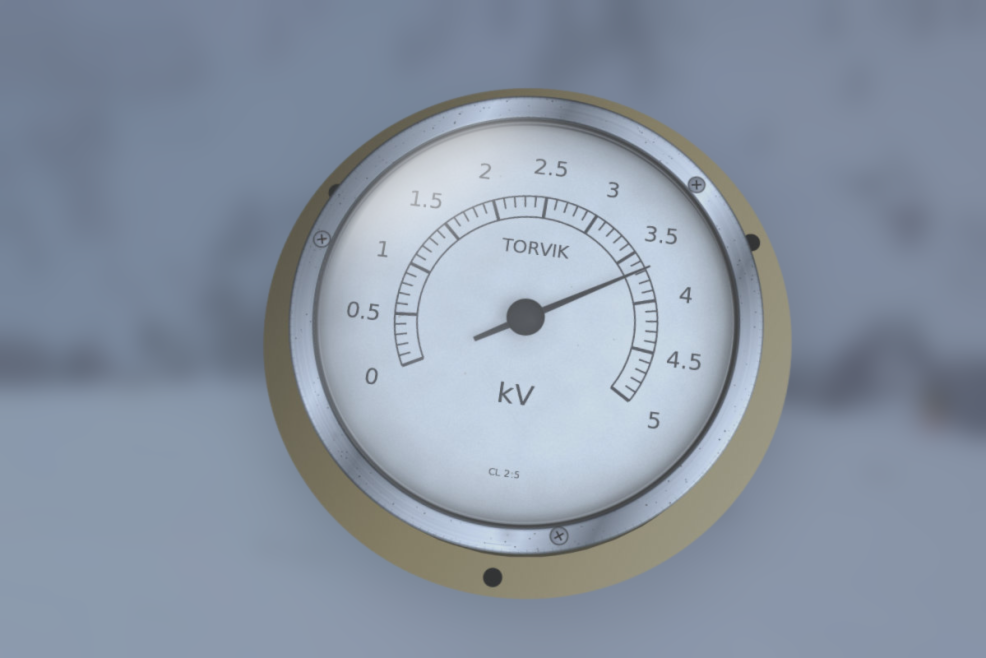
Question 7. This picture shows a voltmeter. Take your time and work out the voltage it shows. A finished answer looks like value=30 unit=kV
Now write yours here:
value=3.7 unit=kV
